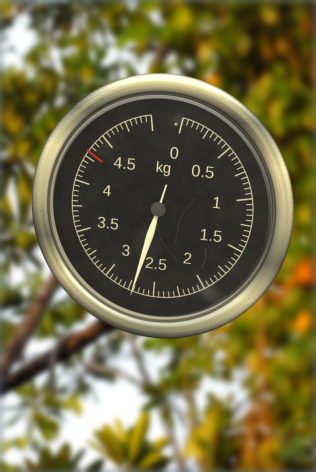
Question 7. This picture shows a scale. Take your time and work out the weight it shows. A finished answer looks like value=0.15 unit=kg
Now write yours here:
value=2.7 unit=kg
